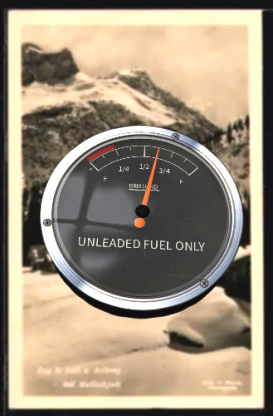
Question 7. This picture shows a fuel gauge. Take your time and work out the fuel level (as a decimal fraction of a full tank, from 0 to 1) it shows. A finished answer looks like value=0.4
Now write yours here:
value=0.625
